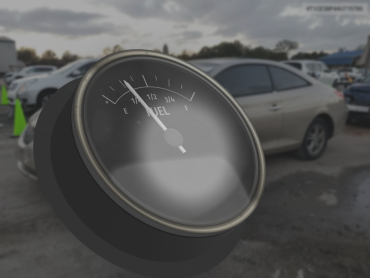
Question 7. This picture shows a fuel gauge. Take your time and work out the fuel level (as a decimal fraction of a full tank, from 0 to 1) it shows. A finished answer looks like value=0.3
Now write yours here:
value=0.25
